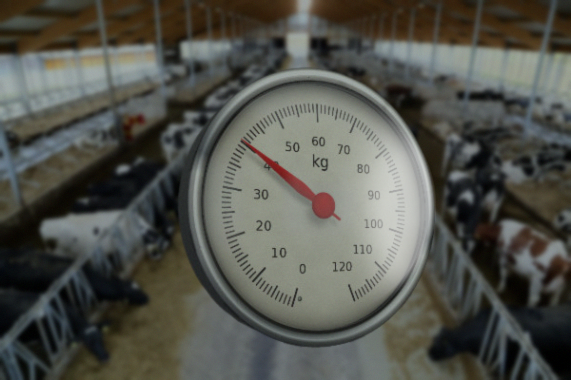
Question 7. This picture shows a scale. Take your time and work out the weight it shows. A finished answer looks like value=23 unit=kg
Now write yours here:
value=40 unit=kg
